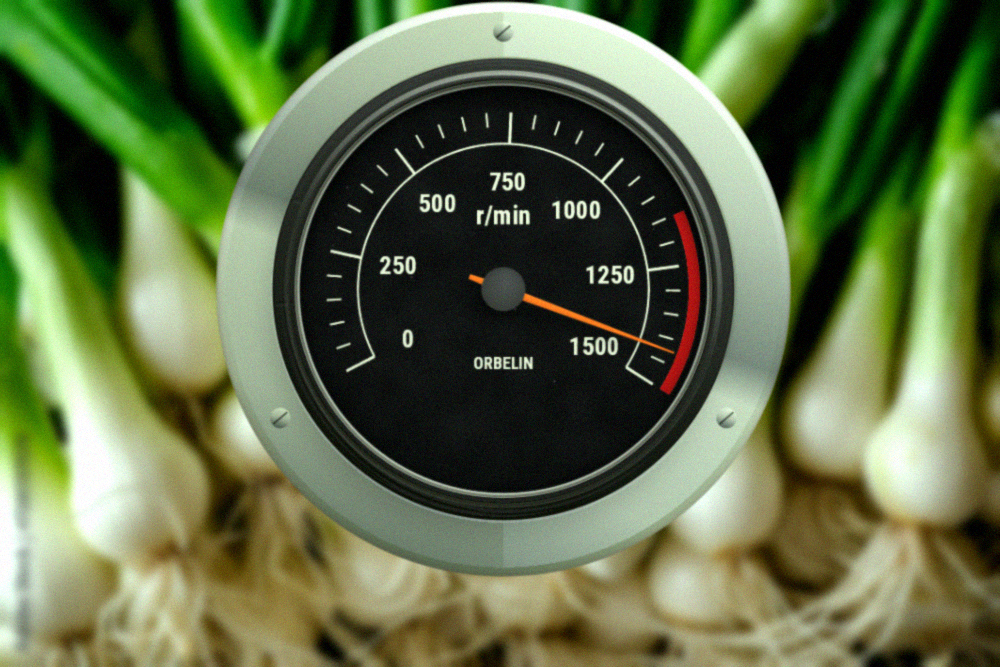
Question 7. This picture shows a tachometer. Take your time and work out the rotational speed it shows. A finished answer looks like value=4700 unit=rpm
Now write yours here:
value=1425 unit=rpm
